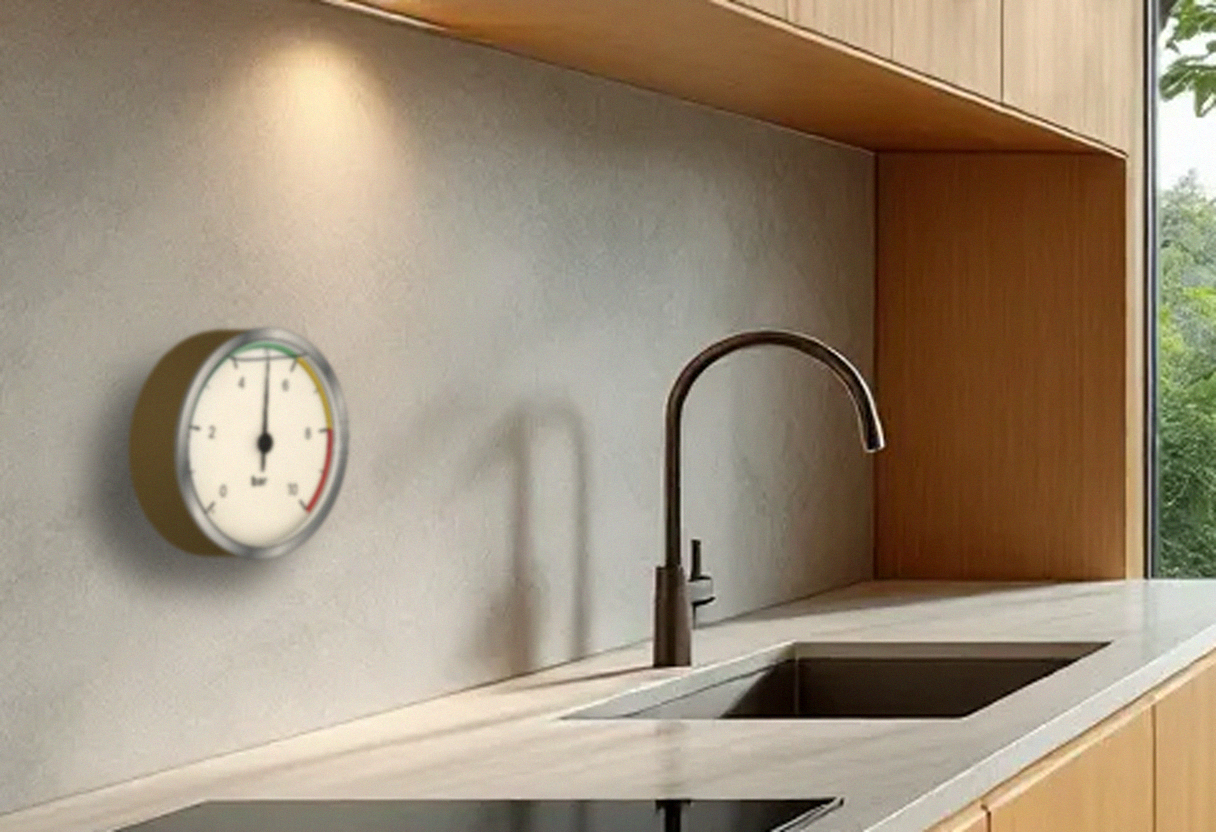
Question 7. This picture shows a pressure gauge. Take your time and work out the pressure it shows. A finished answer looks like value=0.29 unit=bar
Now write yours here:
value=5 unit=bar
